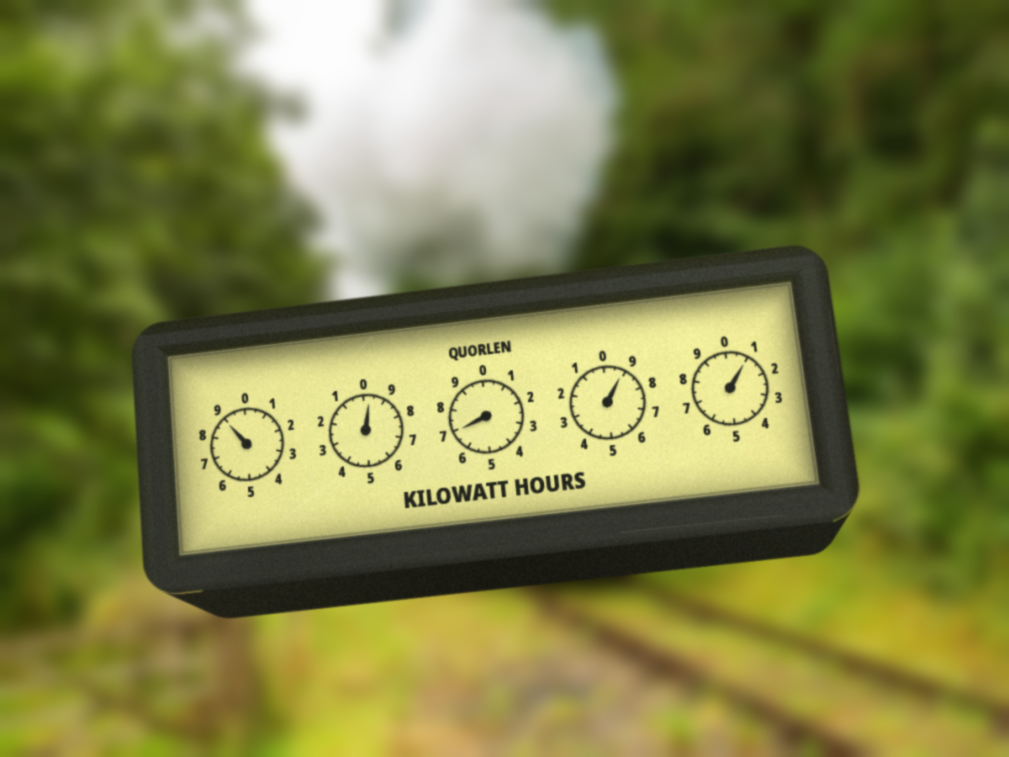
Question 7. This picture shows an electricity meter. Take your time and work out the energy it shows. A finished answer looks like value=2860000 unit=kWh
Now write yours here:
value=89691 unit=kWh
